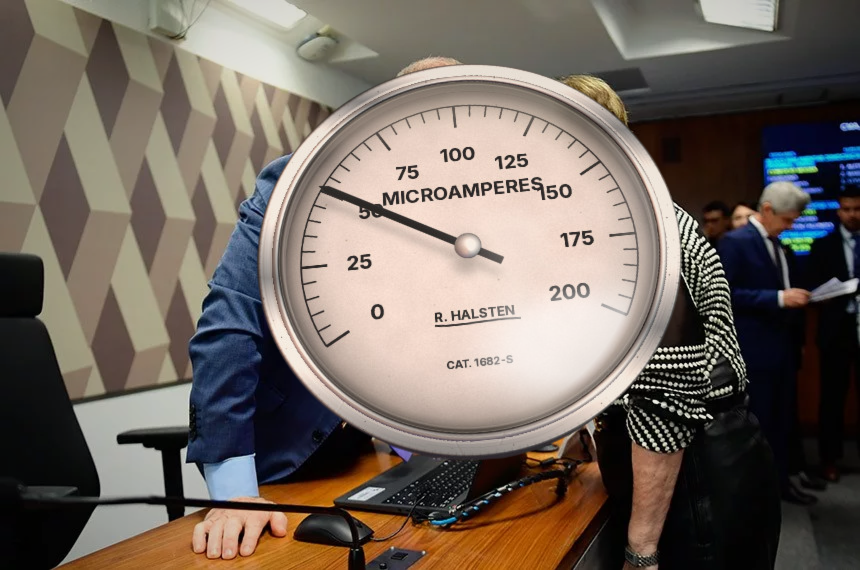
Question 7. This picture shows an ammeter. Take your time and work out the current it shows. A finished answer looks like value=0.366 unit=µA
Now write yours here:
value=50 unit=µA
